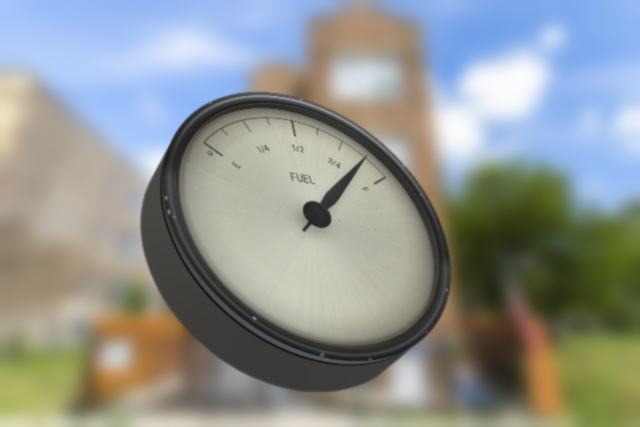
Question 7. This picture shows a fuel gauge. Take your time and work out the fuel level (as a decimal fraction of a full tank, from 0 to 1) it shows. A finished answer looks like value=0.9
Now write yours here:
value=0.875
